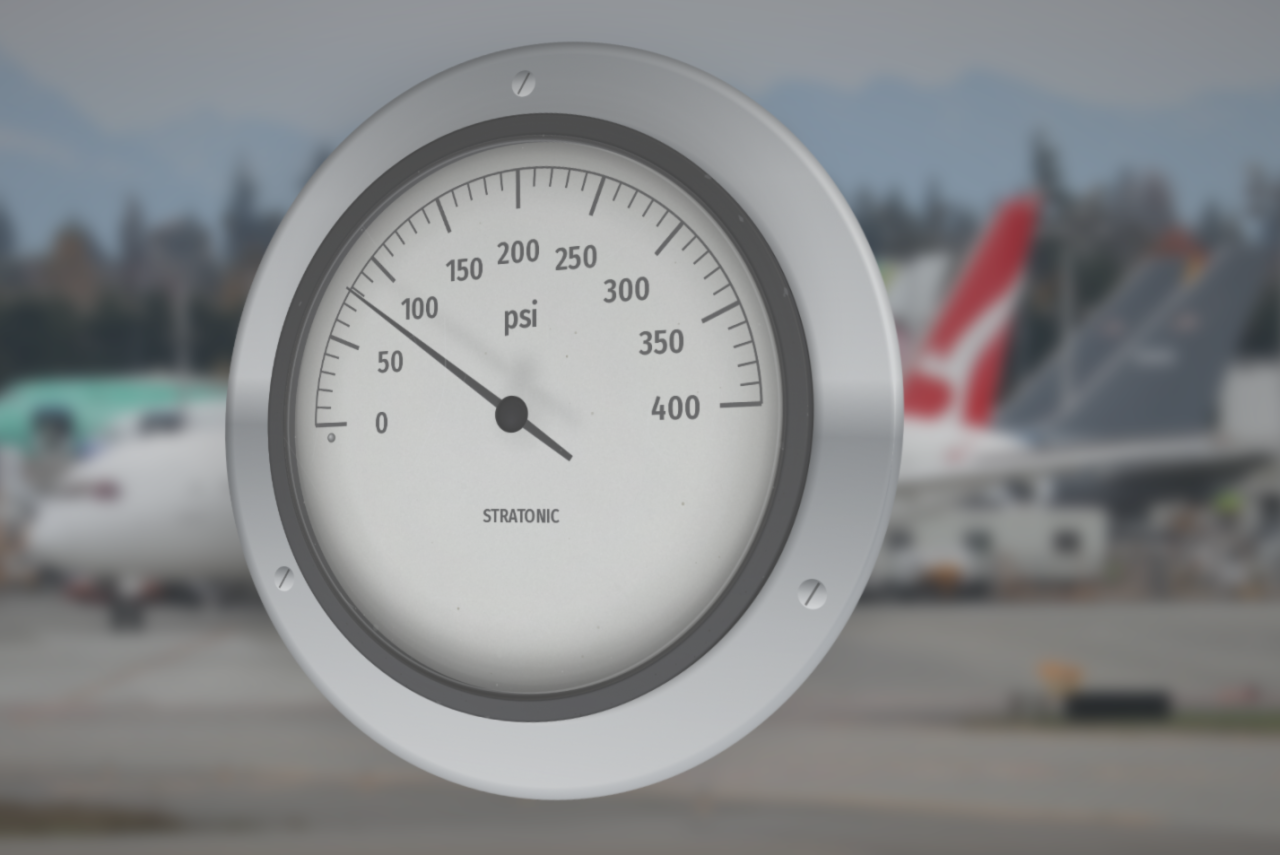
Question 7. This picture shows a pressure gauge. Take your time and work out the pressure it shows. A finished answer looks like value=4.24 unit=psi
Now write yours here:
value=80 unit=psi
